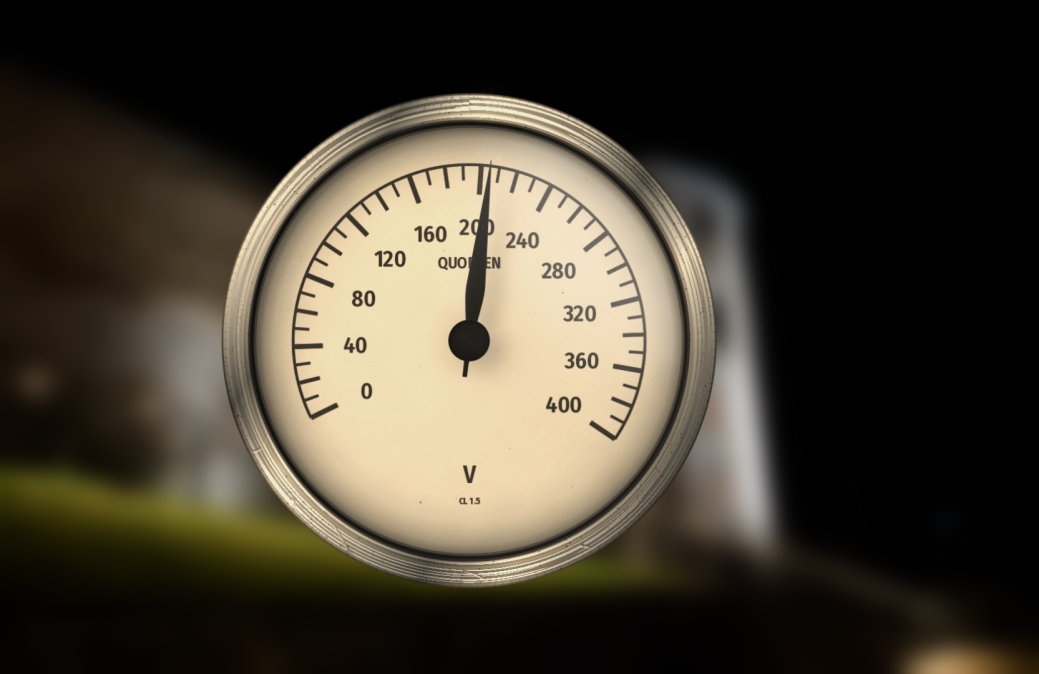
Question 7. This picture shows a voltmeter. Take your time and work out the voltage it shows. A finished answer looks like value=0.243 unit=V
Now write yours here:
value=205 unit=V
